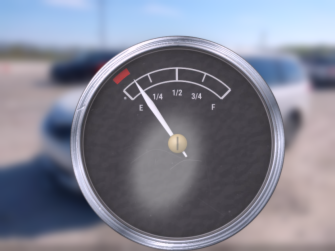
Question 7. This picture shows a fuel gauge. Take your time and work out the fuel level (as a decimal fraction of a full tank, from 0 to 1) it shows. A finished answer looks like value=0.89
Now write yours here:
value=0.125
